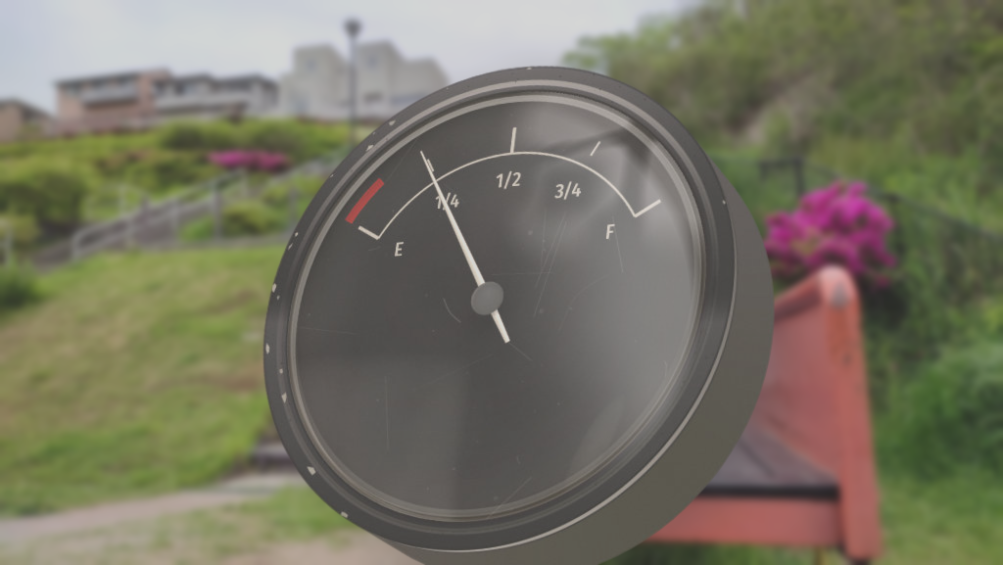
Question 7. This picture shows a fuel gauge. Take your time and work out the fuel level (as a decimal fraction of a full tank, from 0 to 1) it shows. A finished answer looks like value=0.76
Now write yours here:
value=0.25
